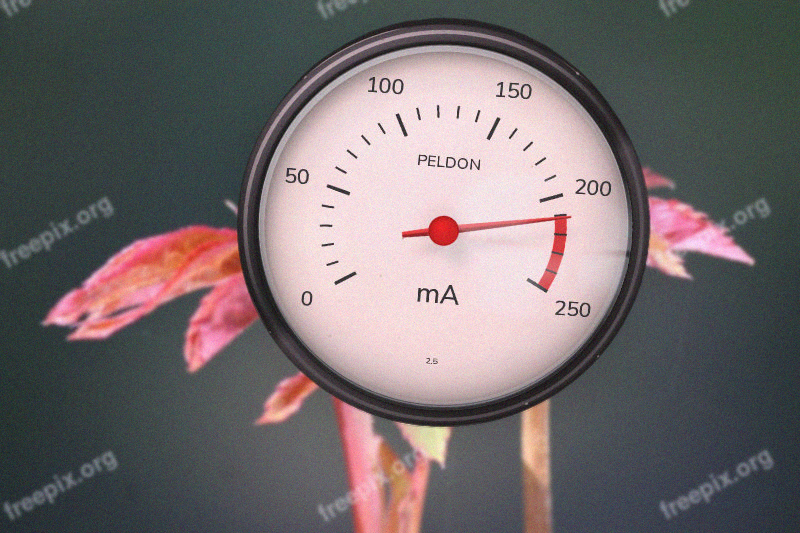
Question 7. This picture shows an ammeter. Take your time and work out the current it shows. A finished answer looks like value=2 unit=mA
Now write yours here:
value=210 unit=mA
